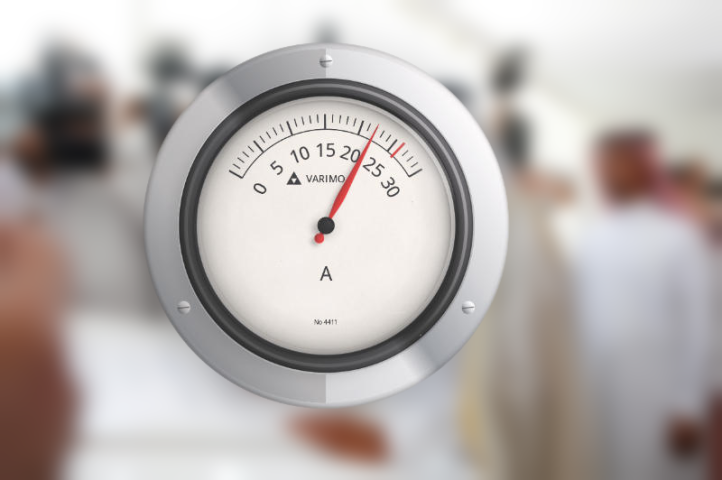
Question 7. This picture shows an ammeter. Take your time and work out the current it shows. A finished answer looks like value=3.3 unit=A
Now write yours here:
value=22 unit=A
